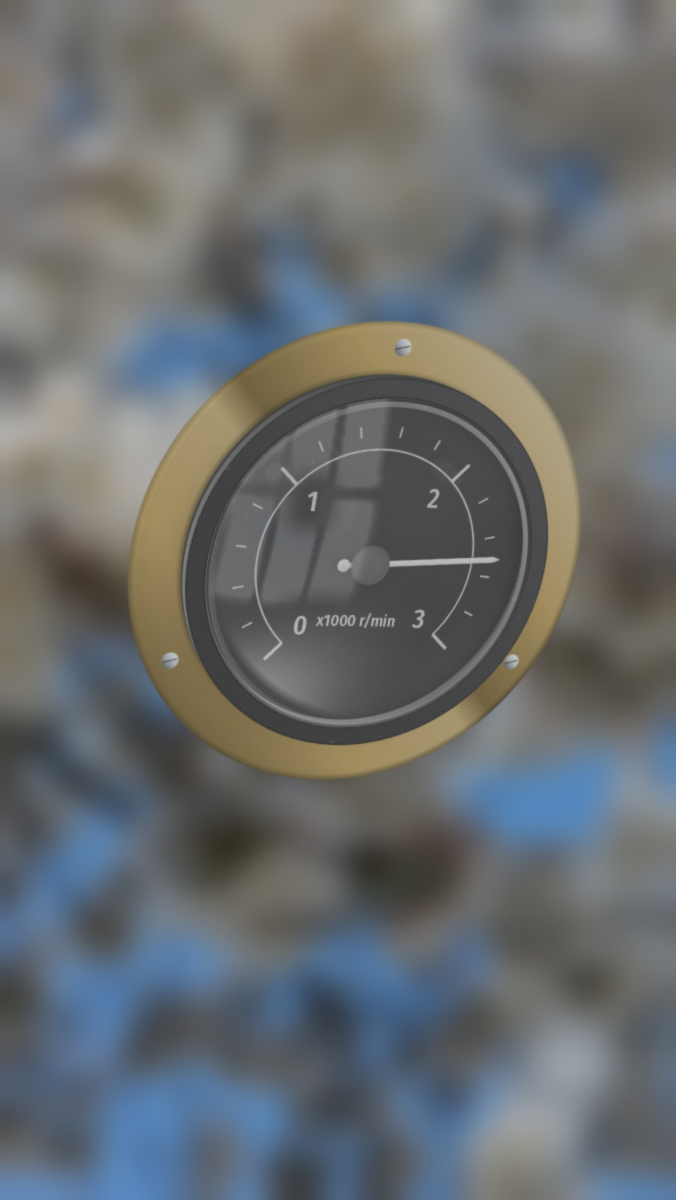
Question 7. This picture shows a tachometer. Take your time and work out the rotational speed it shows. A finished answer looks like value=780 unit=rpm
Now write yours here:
value=2500 unit=rpm
